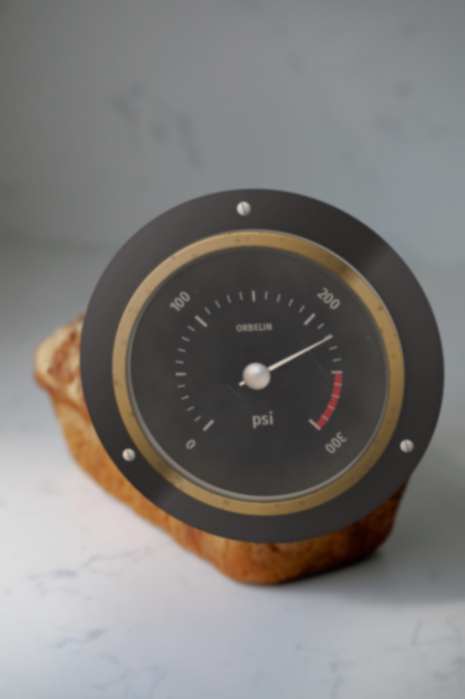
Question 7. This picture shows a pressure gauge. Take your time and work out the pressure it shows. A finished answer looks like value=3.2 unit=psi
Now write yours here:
value=220 unit=psi
